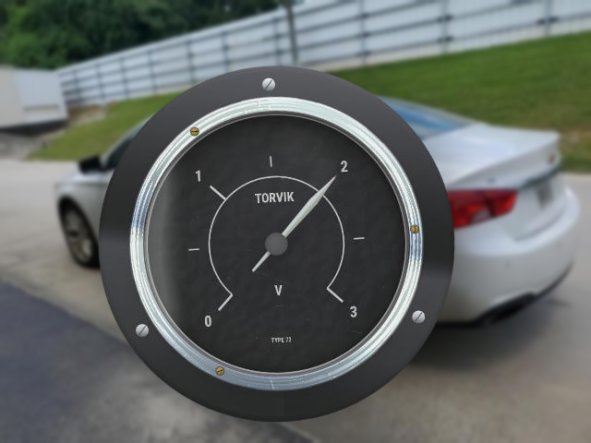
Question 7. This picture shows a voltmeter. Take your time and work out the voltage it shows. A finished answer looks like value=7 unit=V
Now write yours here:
value=2 unit=V
